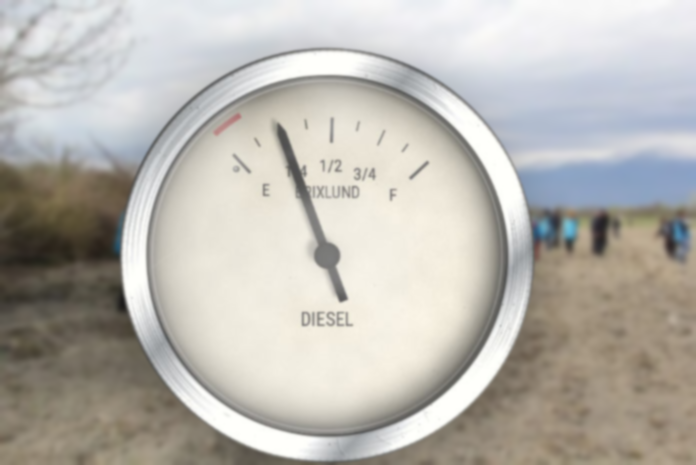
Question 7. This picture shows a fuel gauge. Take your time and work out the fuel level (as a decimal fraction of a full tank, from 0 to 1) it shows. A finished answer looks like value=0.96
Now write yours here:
value=0.25
